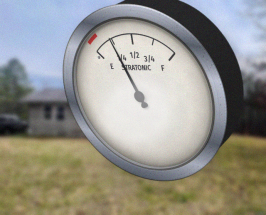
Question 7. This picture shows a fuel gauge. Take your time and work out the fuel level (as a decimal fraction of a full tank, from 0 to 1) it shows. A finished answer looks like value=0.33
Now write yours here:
value=0.25
